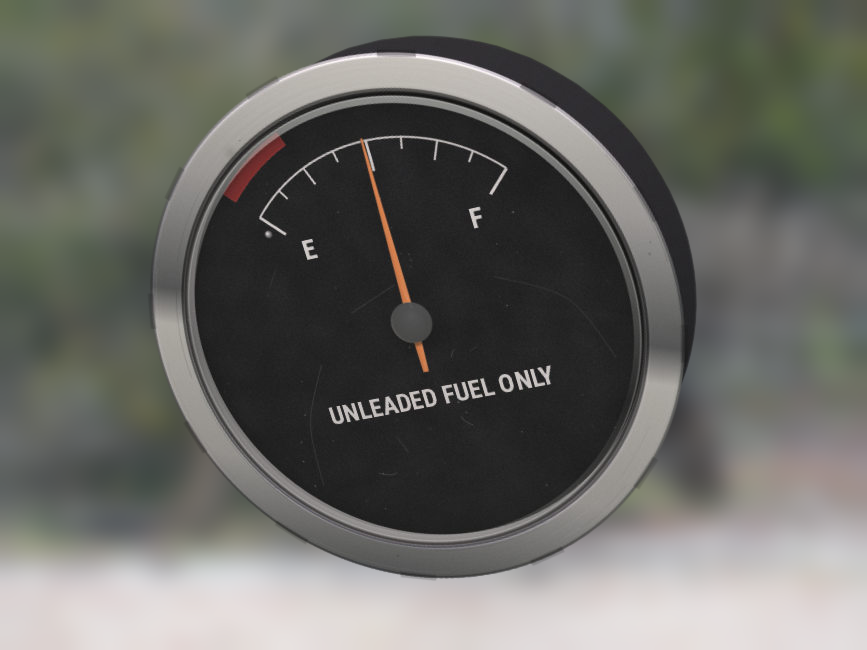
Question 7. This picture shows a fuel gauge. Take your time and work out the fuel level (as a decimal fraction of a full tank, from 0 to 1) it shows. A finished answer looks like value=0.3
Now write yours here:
value=0.5
